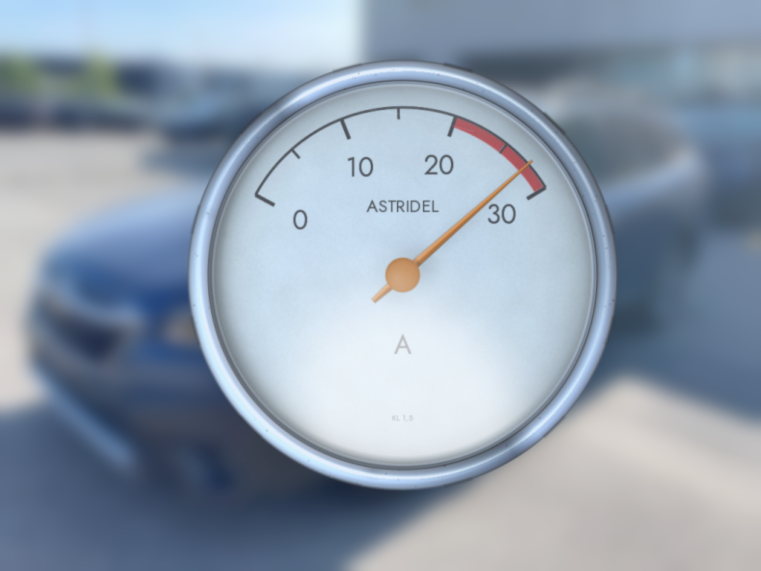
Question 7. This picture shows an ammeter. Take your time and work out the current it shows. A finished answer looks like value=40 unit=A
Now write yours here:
value=27.5 unit=A
